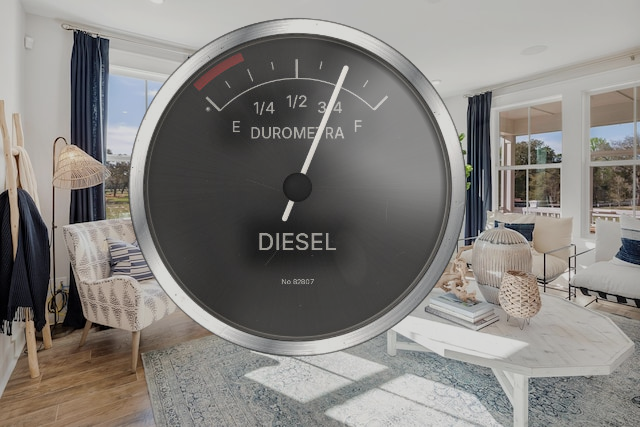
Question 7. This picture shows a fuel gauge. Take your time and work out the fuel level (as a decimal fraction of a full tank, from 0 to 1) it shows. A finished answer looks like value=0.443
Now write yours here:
value=0.75
